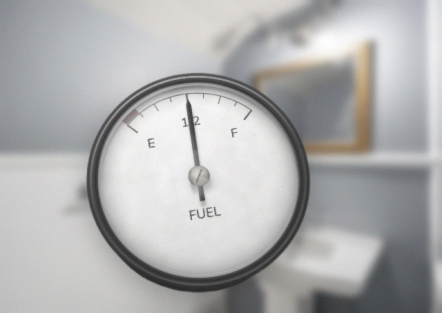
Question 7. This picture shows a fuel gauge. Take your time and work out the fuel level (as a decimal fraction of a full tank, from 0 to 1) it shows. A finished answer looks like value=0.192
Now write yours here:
value=0.5
